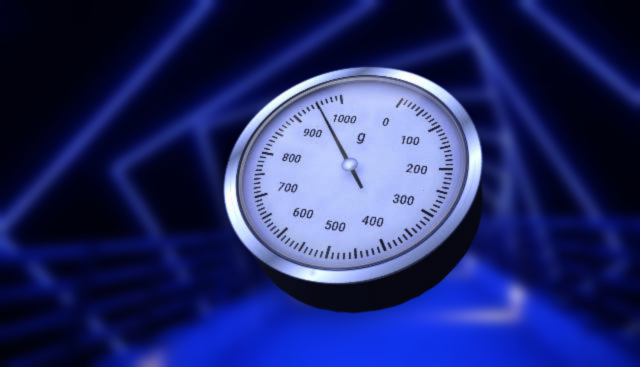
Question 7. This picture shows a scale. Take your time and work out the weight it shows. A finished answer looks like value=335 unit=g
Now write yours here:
value=950 unit=g
